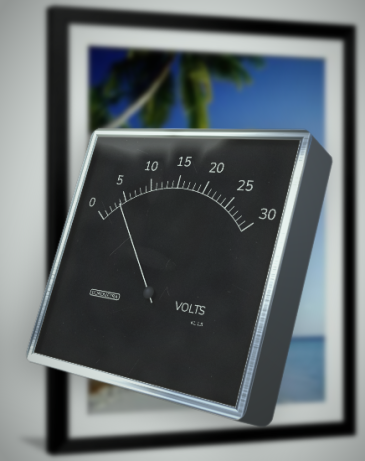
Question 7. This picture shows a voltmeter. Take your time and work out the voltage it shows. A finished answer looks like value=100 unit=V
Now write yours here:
value=4 unit=V
